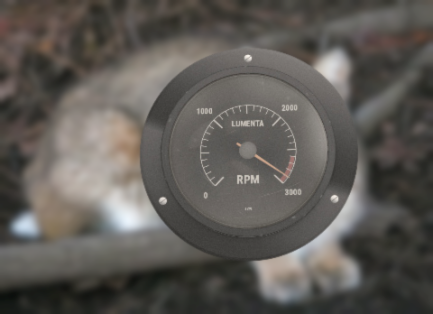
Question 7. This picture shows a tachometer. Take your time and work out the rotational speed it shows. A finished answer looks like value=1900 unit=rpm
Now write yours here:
value=2900 unit=rpm
